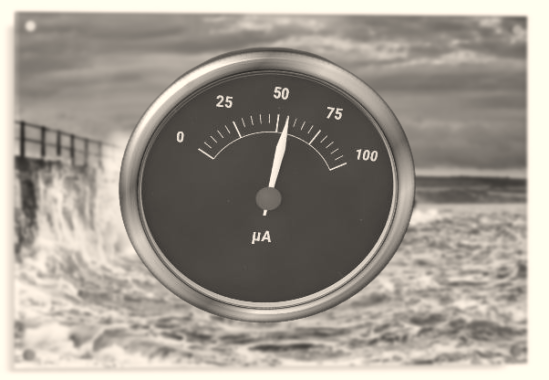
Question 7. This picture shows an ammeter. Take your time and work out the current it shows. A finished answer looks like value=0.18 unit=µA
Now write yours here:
value=55 unit=µA
